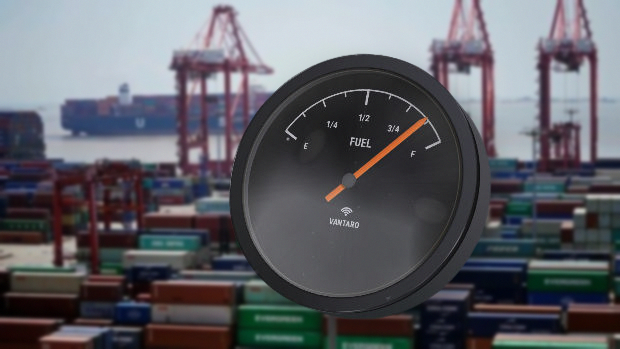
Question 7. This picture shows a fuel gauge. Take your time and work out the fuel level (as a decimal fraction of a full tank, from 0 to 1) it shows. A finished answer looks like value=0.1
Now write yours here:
value=0.875
